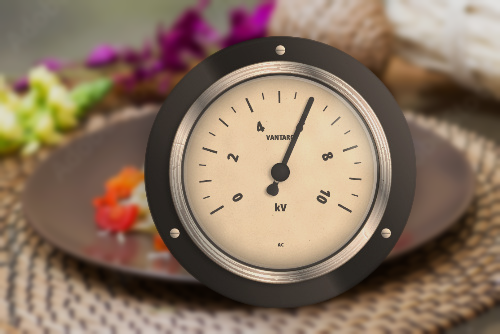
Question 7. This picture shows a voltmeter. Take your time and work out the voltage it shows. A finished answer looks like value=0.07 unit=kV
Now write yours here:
value=6 unit=kV
